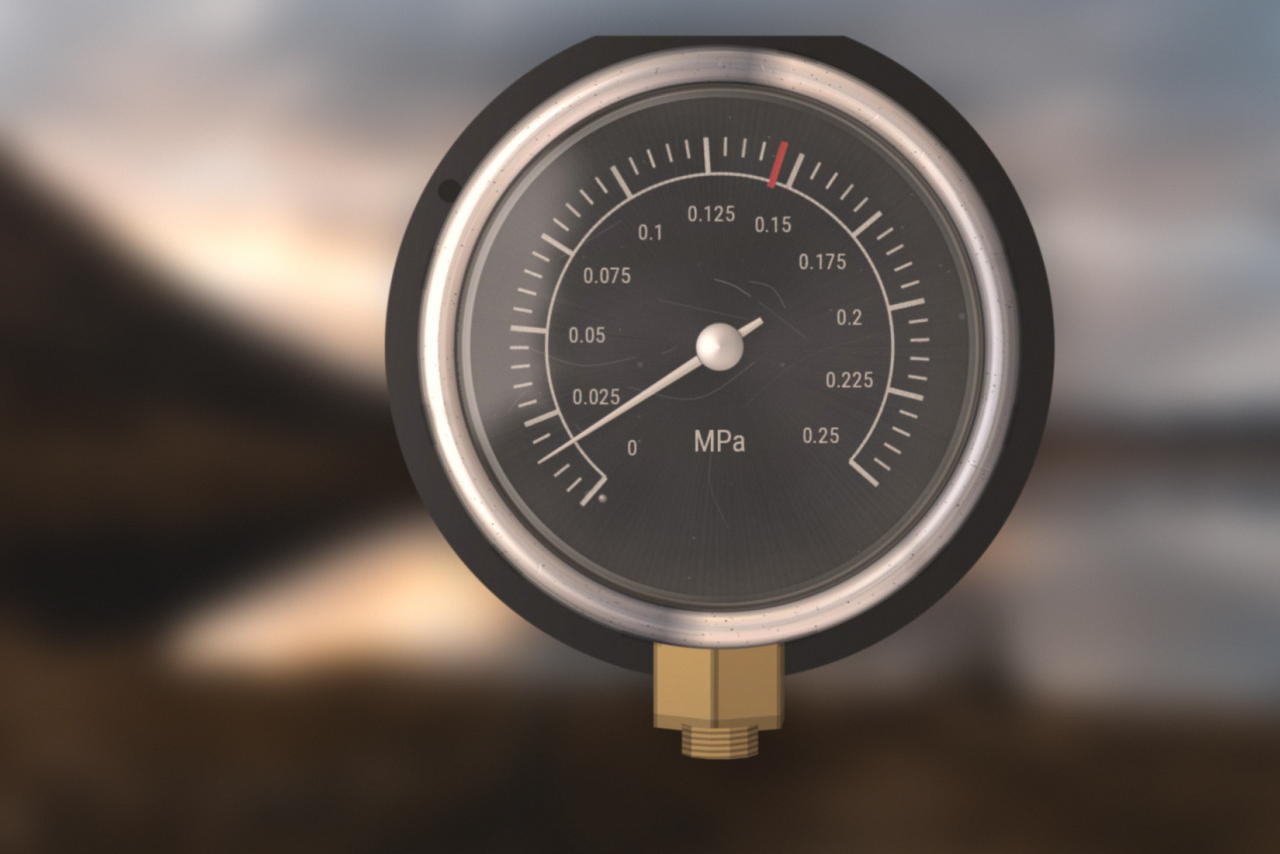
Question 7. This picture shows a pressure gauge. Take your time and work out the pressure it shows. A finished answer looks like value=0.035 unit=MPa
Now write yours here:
value=0.015 unit=MPa
